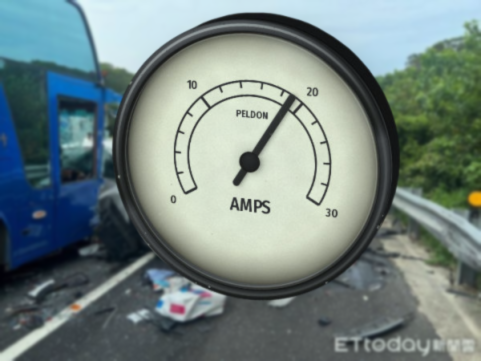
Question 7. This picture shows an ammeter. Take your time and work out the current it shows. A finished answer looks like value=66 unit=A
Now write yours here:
value=19 unit=A
